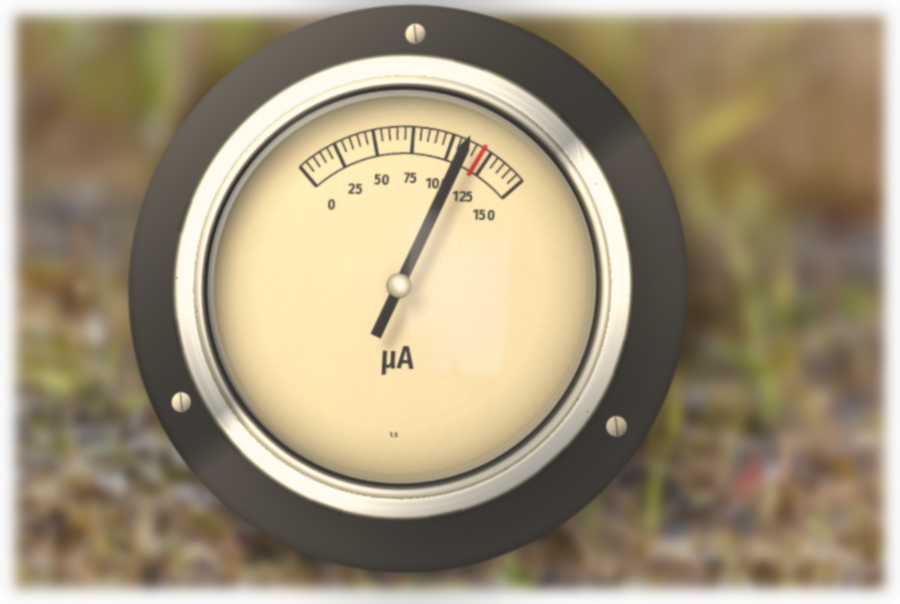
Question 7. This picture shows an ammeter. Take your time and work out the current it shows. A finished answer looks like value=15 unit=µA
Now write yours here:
value=110 unit=µA
